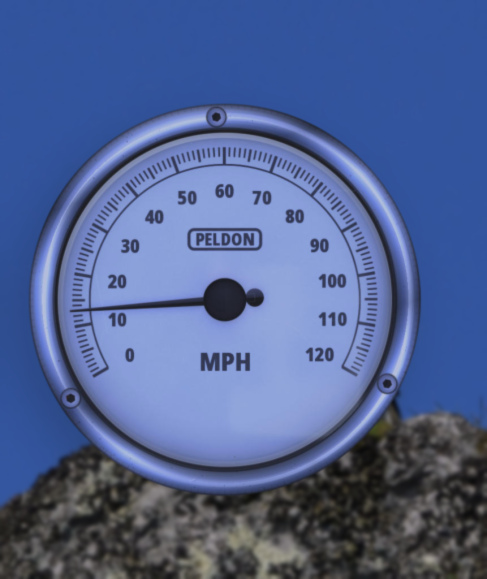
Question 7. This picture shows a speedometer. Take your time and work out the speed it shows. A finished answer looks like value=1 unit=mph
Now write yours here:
value=13 unit=mph
